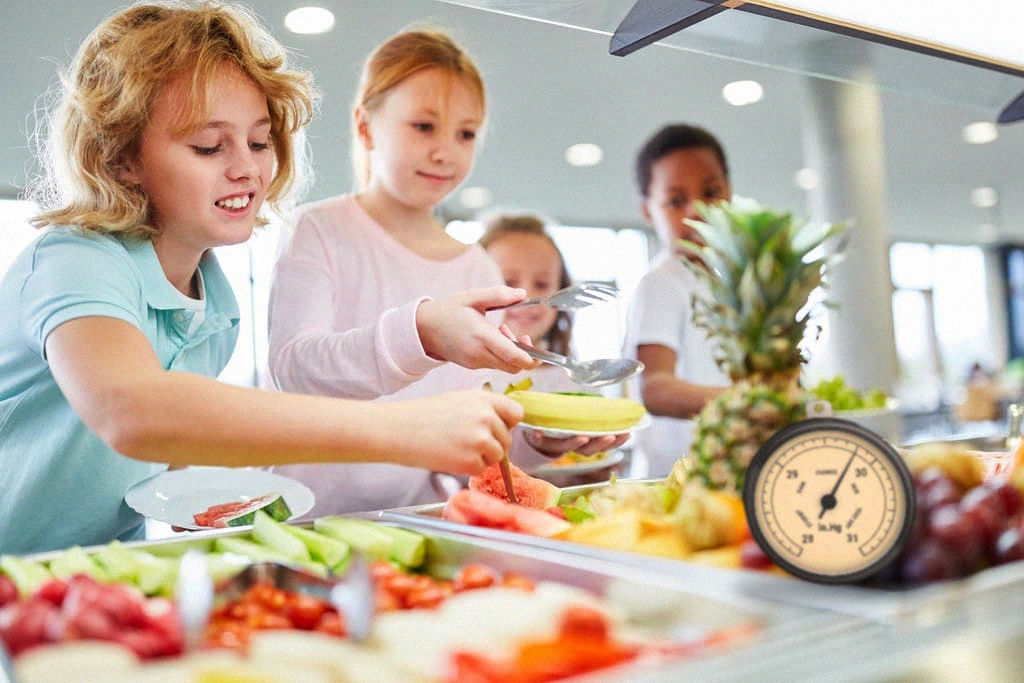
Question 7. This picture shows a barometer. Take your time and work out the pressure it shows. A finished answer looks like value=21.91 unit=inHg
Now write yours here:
value=29.8 unit=inHg
